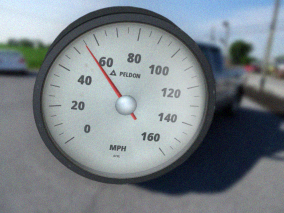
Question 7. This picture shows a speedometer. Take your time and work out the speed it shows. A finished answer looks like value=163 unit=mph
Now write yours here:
value=55 unit=mph
